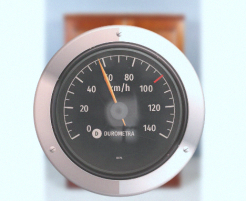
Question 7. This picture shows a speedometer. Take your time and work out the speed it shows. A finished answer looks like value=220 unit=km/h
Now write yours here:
value=57.5 unit=km/h
